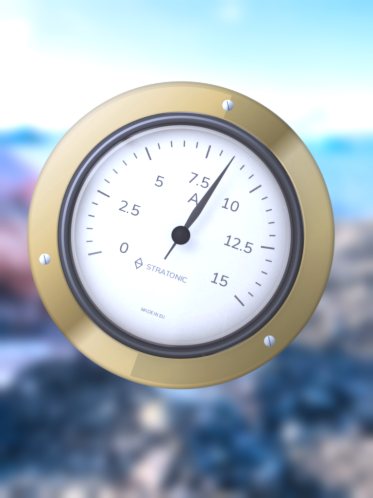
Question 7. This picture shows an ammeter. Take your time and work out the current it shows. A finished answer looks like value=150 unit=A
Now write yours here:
value=8.5 unit=A
